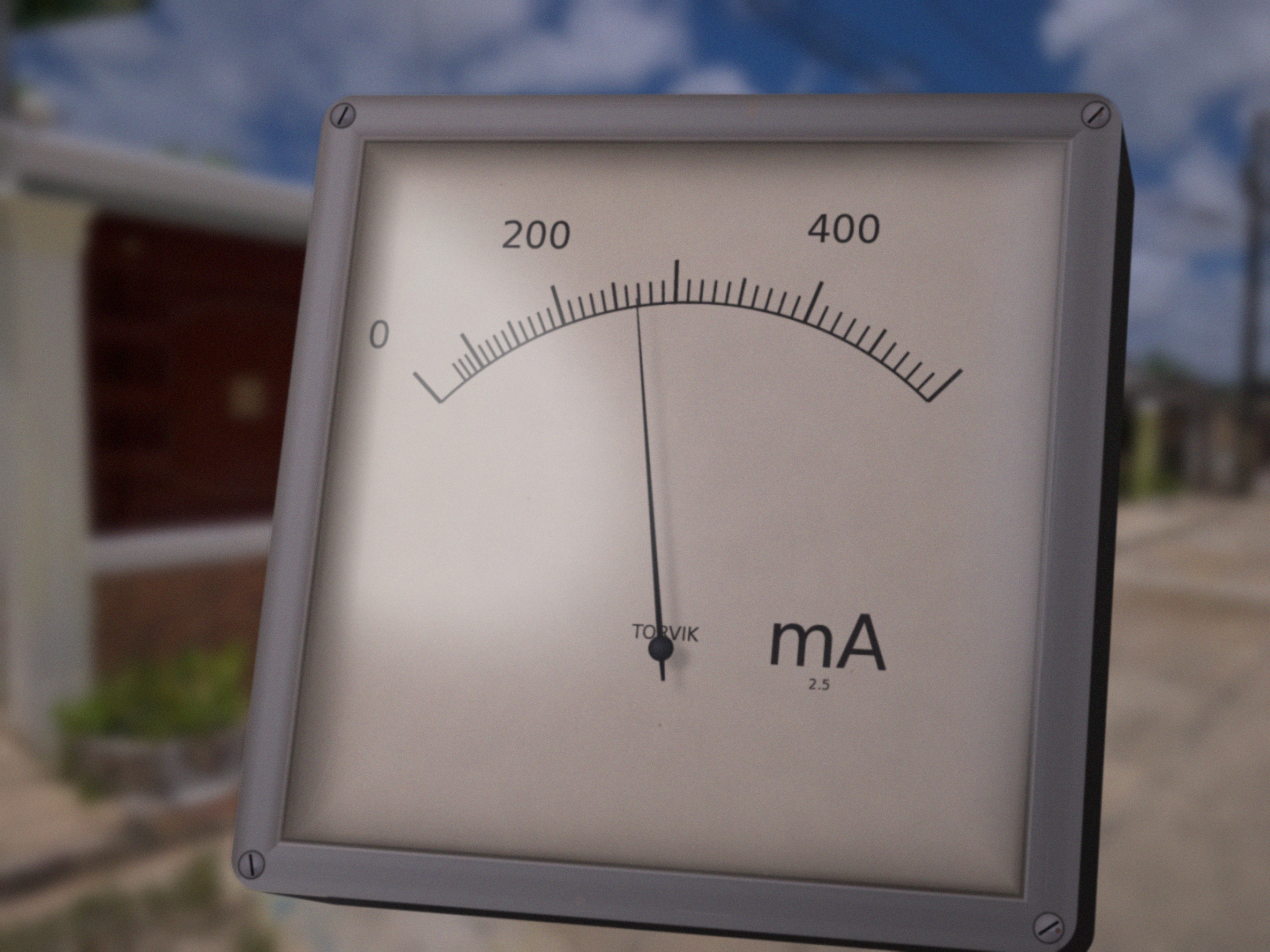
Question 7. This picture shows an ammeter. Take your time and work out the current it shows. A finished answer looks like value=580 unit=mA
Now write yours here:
value=270 unit=mA
